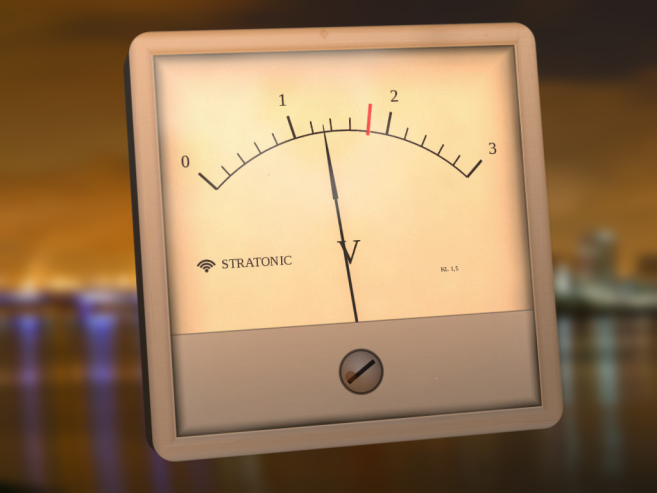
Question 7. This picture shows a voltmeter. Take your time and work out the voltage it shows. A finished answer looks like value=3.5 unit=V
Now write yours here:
value=1.3 unit=V
